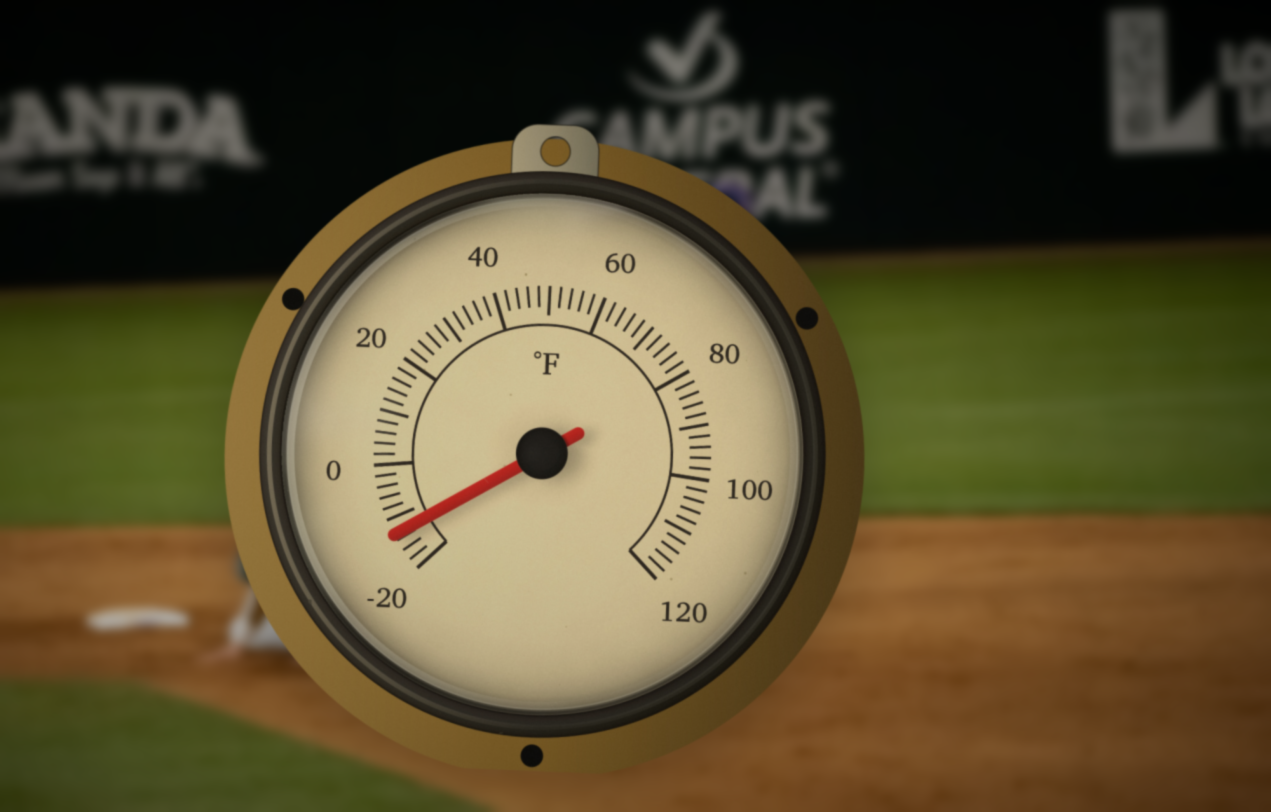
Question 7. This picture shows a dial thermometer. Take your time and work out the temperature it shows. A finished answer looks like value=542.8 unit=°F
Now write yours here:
value=-13 unit=°F
